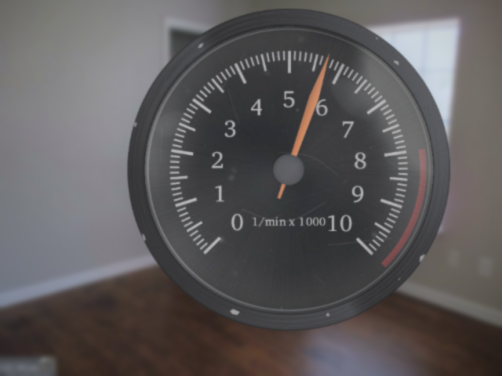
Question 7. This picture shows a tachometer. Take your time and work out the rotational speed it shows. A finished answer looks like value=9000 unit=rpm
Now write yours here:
value=5700 unit=rpm
